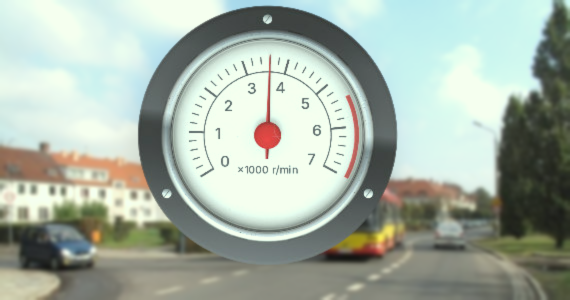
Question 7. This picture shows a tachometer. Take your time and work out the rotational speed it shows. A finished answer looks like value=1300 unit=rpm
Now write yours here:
value=3600 unit=rpm
